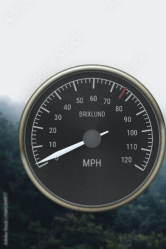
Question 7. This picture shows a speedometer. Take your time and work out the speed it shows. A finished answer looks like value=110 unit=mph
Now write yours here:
value=2 unit=mph
